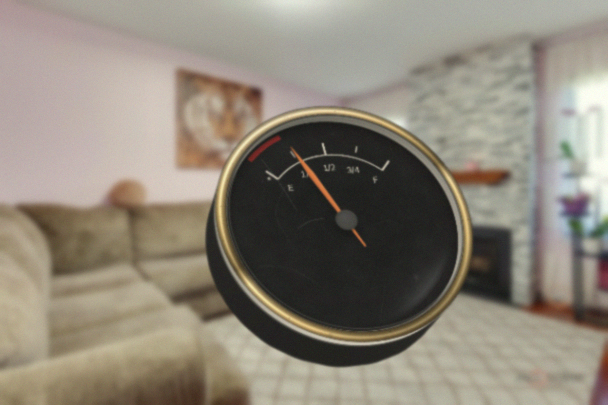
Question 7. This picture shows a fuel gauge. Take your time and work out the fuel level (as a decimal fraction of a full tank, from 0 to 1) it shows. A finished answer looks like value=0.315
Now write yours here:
value=0.25
